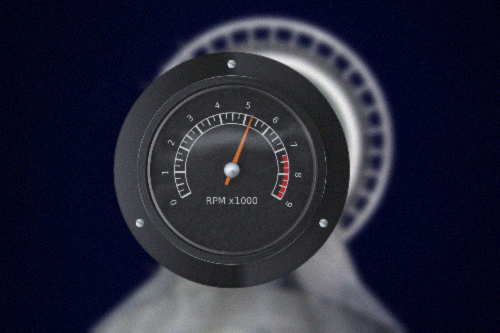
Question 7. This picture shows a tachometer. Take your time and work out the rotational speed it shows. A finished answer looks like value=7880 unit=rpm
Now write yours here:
value=5250 unit=rpm
